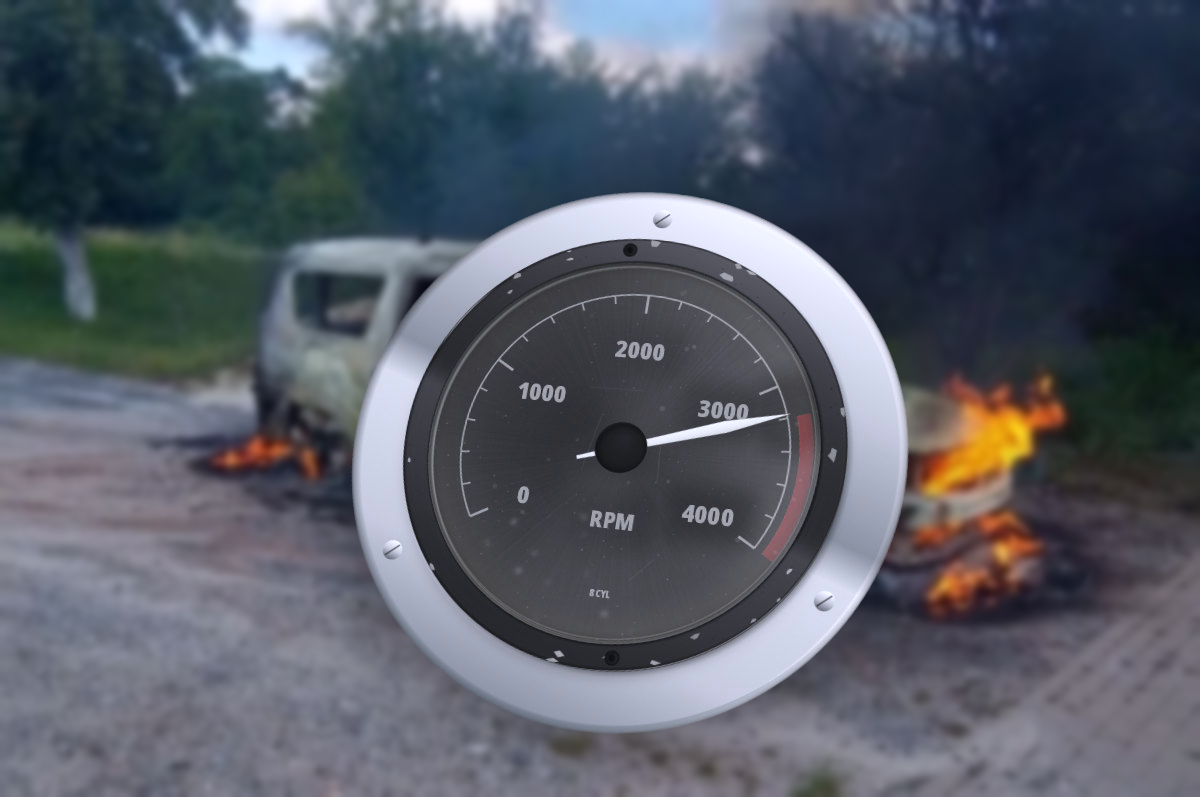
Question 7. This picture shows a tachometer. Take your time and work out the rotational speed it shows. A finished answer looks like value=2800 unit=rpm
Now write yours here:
value=3200 unit=rpm
